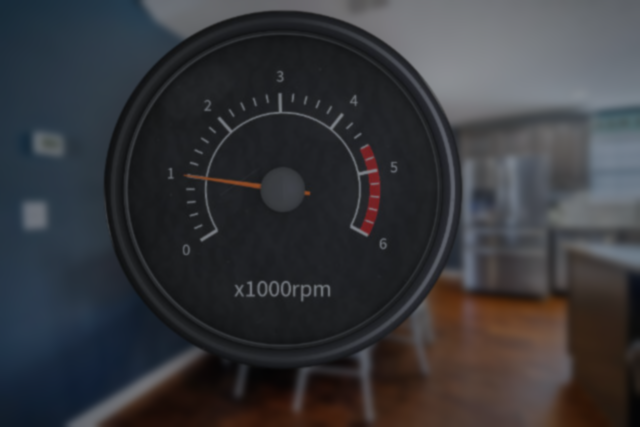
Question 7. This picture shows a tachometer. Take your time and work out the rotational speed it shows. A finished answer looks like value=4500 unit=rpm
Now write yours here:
value=1000 unit=rpm
